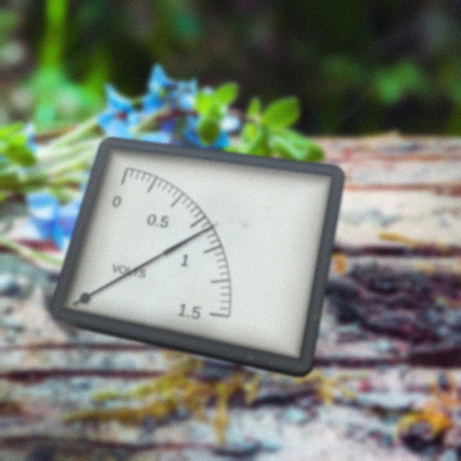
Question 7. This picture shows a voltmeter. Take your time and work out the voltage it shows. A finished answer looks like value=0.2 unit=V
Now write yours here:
value=0.85 unit=V
